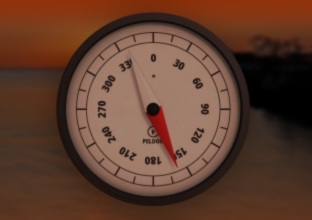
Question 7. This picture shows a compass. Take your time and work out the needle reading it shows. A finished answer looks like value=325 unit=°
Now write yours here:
value=157.5 unit=°
